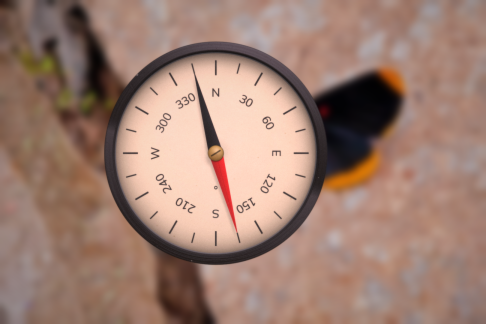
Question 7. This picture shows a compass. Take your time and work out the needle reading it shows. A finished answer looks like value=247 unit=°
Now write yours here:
value=165 unit=°
